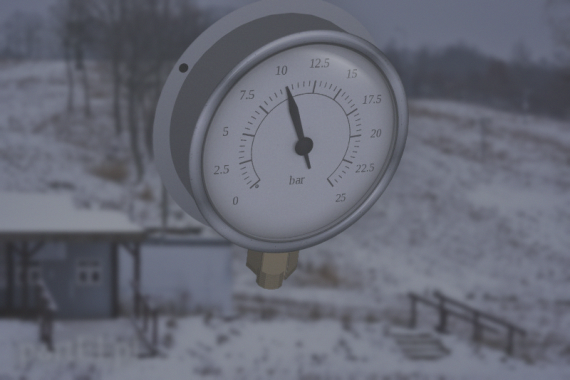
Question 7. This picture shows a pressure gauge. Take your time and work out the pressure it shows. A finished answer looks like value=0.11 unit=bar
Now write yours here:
value=10 unit=bar
